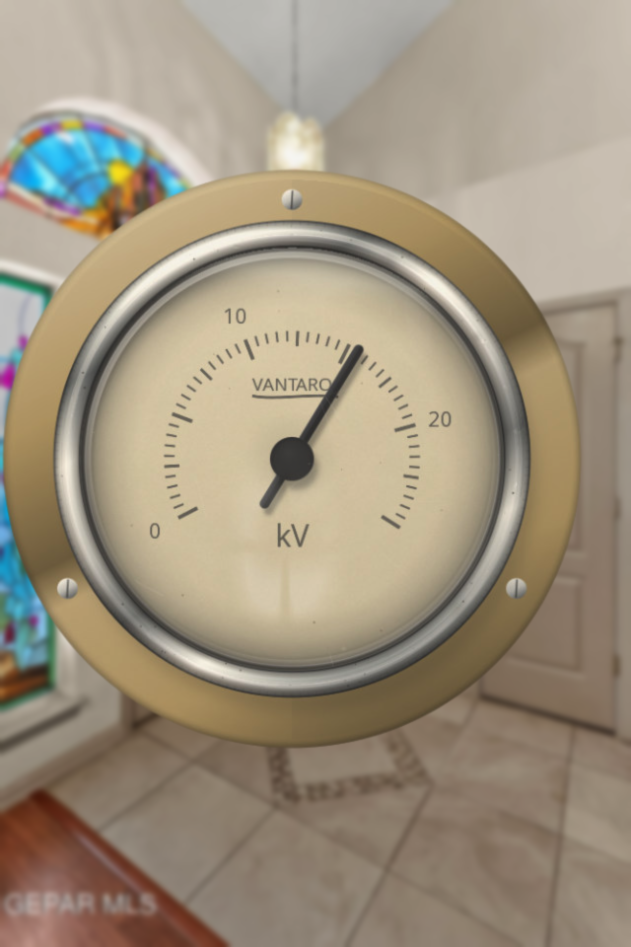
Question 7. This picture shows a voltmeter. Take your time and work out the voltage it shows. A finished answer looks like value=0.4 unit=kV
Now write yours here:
value=15.5 unit=kV
